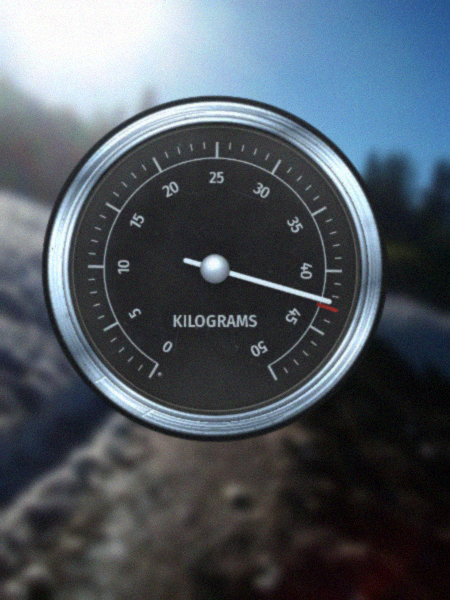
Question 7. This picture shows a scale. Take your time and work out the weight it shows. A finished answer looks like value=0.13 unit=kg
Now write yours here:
value=42.5 unit=kg
